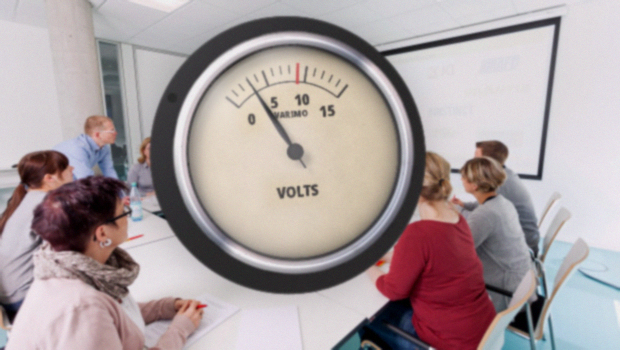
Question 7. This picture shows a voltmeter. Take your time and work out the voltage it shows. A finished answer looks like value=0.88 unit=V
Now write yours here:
value=3 unit=V
